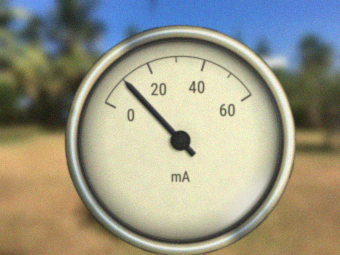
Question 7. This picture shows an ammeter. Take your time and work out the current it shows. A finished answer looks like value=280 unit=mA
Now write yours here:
value=10 unit=mA
